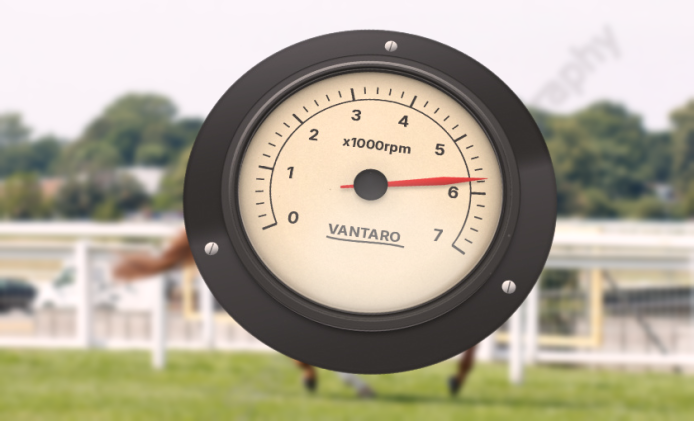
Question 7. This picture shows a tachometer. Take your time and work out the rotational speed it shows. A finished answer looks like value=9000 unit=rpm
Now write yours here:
value=5800 unit=rpm
